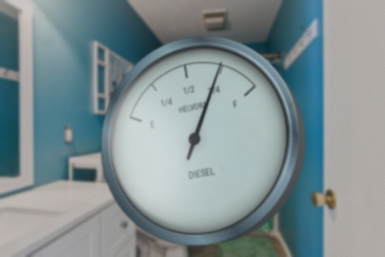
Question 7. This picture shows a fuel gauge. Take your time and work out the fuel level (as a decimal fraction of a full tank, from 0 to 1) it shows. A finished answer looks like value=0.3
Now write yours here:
value=0.75
